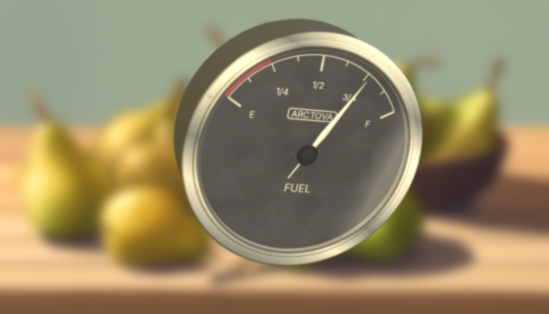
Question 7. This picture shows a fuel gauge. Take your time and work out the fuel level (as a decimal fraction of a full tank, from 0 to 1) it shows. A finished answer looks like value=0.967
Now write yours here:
value=0.75
